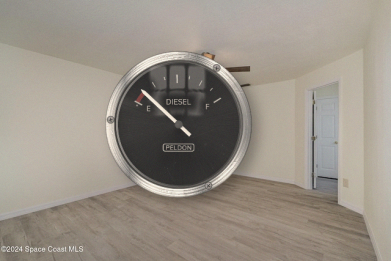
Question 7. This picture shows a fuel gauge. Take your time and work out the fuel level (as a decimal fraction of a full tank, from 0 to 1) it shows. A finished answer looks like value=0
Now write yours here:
value=0.125
